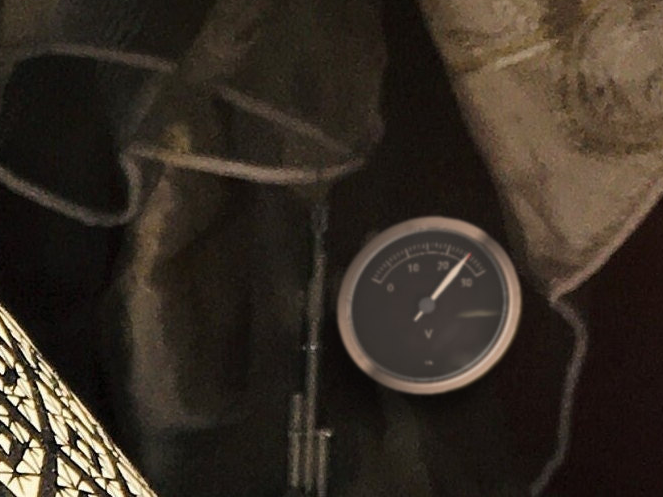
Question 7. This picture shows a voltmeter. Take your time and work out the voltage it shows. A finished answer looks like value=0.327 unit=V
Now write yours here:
value=25 unit=V
